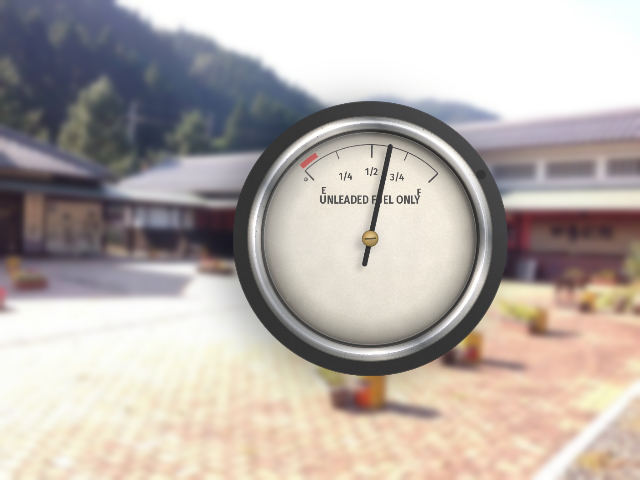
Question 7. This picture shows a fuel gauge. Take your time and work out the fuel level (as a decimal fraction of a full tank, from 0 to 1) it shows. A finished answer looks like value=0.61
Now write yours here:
value=0.625
